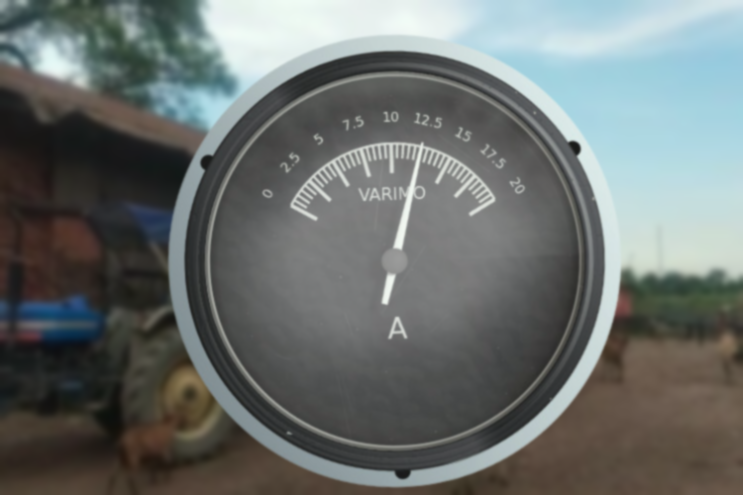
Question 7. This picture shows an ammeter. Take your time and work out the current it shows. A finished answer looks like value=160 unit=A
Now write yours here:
value=12.5 unit=A
